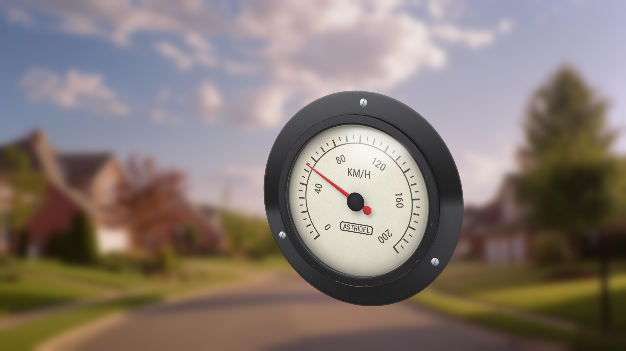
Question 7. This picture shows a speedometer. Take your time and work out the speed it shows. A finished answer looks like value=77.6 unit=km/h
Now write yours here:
value=55 unit=km/h
